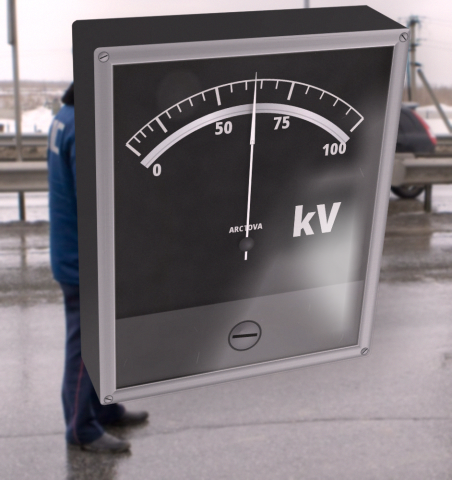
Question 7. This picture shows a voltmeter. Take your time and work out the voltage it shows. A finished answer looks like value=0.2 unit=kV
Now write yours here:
value=62.5 unit=kV
